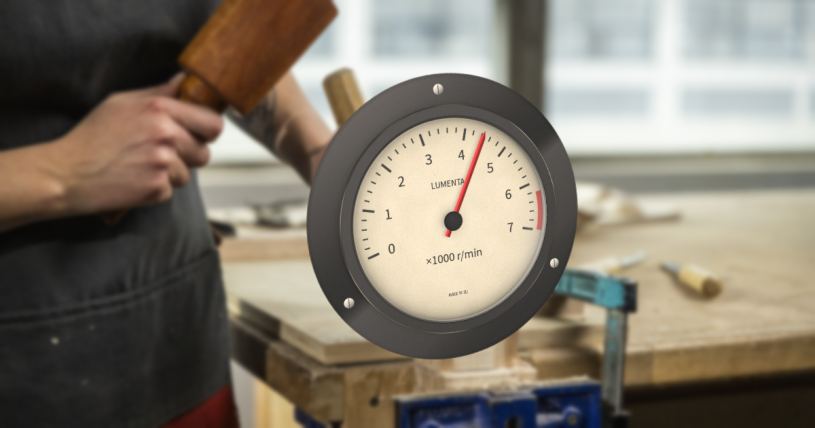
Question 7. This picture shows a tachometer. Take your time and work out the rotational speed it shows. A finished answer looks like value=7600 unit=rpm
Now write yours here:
value=4400 unit=rpm
